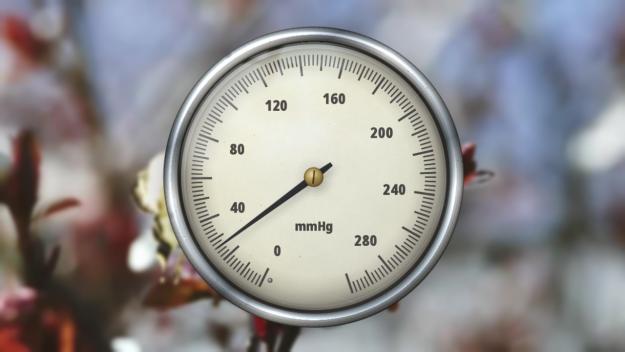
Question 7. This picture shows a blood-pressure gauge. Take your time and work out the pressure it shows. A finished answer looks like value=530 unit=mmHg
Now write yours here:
value=26 unit=mmHg
